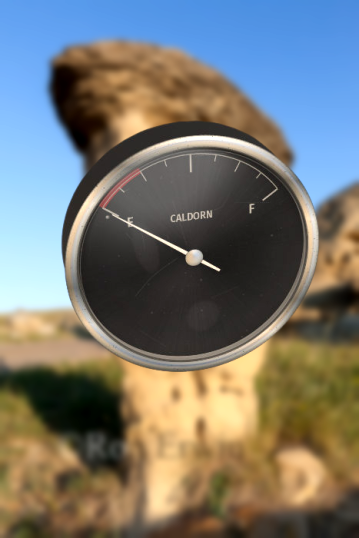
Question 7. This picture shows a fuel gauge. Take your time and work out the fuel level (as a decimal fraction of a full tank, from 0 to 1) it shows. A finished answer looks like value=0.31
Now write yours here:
value=0
